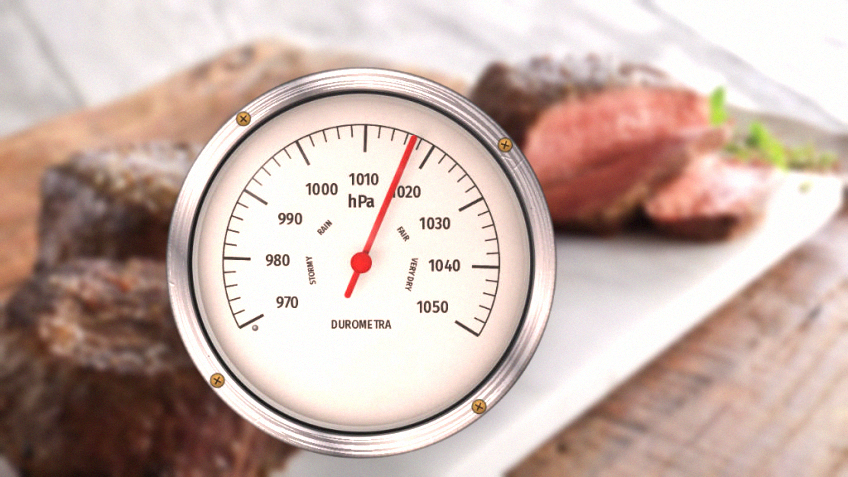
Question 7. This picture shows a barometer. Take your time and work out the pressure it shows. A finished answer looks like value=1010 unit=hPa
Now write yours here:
value=1017 unit=hPa
